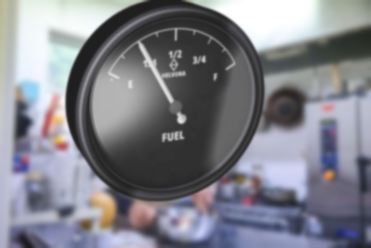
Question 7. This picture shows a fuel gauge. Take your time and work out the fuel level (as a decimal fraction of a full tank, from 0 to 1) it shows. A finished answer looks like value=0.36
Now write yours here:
value=0.25
